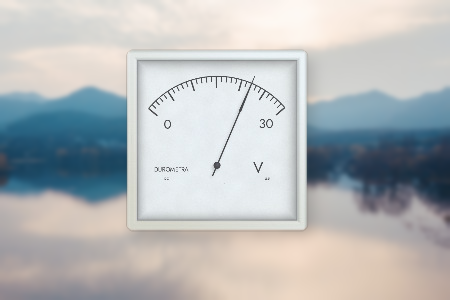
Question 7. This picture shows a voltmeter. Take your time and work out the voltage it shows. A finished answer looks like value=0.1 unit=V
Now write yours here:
value=22 unit=V
